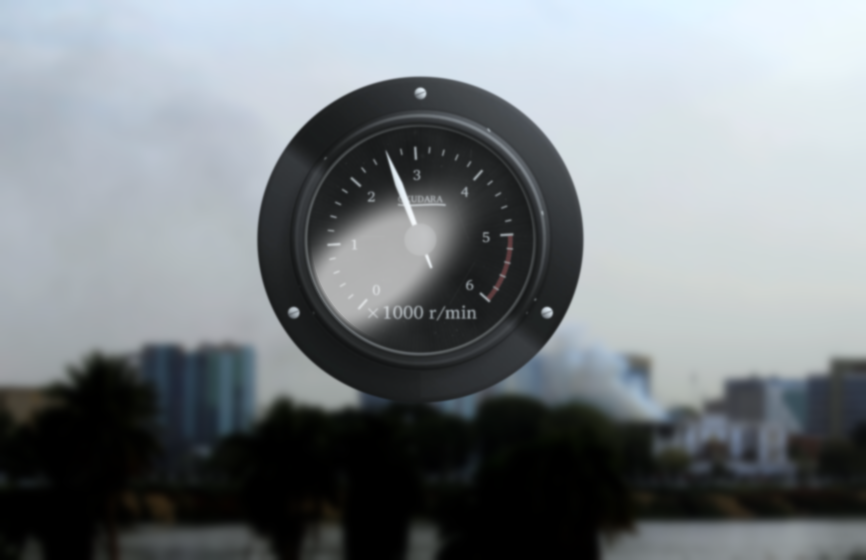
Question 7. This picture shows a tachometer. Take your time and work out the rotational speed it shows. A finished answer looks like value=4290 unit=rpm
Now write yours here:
value=2600 unit=rpm
